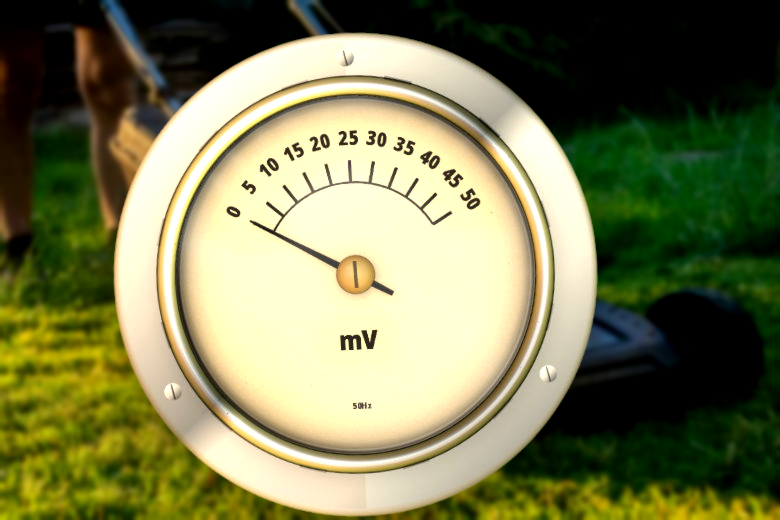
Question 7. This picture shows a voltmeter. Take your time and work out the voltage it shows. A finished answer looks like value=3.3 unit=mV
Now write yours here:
value=0 unit=mV
